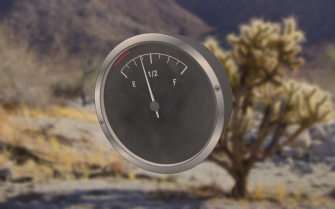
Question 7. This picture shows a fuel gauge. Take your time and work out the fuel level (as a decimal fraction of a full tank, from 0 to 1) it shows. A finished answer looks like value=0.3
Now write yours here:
value=0.375
